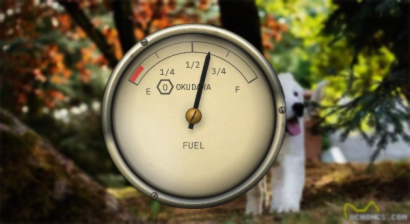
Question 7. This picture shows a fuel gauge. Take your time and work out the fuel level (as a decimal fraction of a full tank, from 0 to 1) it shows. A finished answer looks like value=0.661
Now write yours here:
value=0.625
